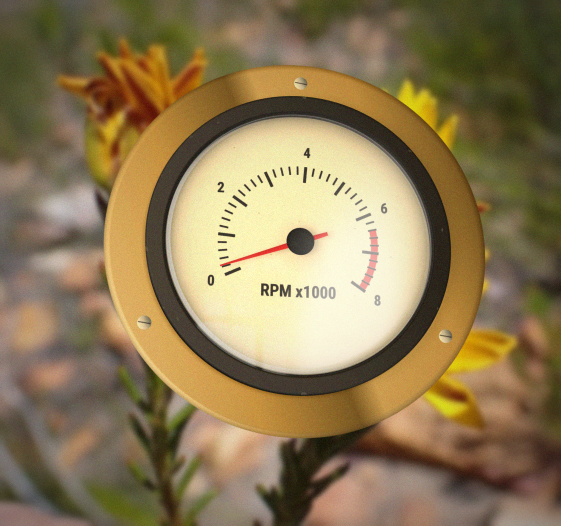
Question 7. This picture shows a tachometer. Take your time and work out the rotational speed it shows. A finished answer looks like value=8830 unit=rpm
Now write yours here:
value=200 unit=rpm
